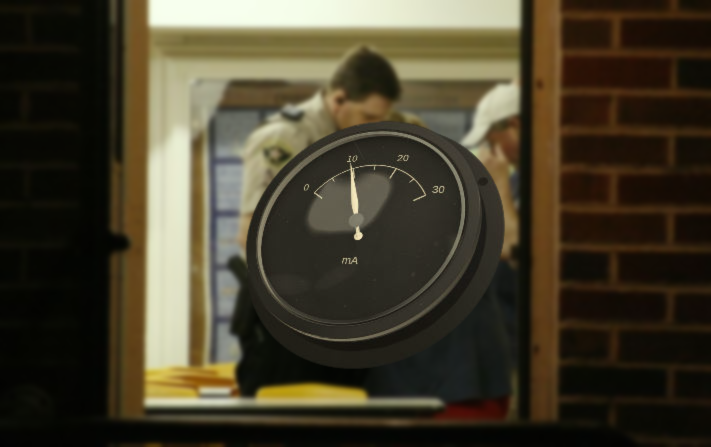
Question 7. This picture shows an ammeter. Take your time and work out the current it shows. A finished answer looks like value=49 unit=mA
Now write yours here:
value=10 unit=mA
